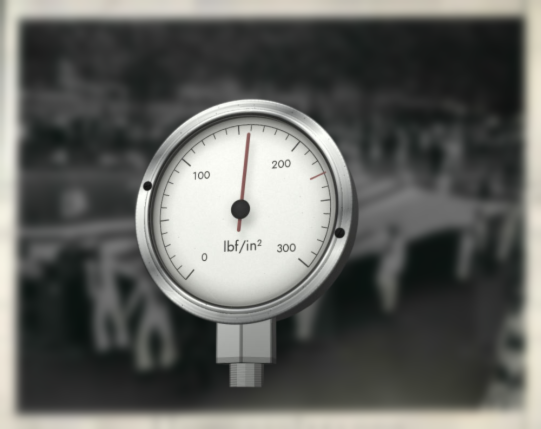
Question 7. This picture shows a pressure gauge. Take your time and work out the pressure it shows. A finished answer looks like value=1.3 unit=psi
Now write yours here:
value=160 unit=psi
